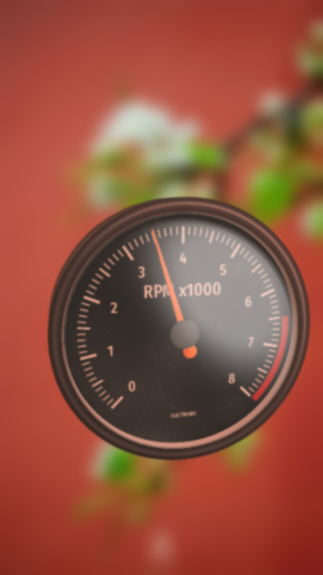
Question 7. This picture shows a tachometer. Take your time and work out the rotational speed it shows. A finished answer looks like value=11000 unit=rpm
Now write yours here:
value=3500 unit=rpm
